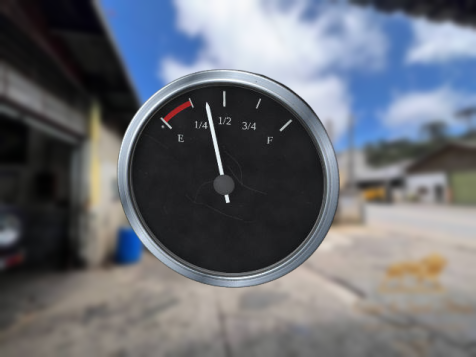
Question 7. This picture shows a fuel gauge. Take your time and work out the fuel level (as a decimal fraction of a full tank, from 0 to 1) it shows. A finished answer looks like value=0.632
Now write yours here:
value=0.375
